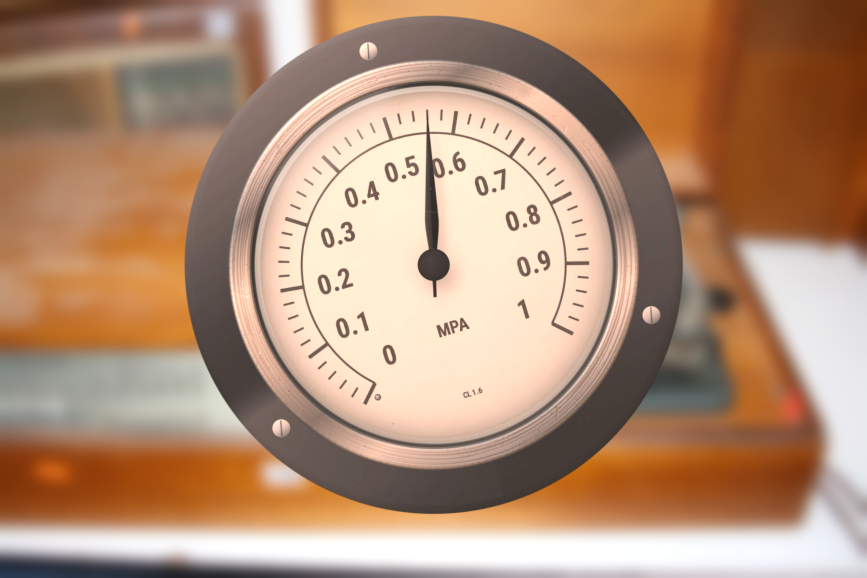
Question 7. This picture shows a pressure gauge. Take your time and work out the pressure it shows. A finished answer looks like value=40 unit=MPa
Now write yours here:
value=0.56 unit=MPa
